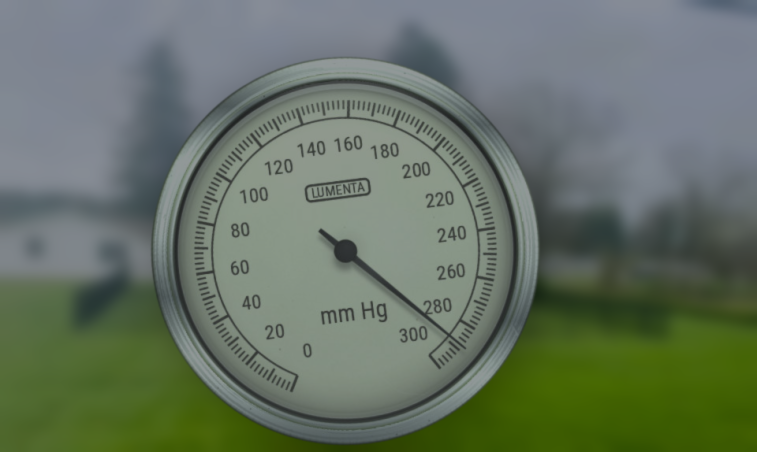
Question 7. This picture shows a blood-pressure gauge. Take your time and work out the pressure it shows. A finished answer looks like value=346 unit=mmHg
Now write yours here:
value=288 unit=mmHg
